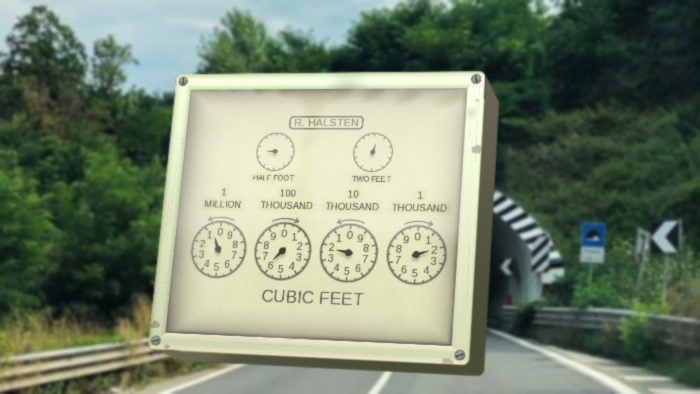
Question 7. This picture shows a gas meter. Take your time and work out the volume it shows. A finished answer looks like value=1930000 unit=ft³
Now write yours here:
value=62200 unit=ft³
